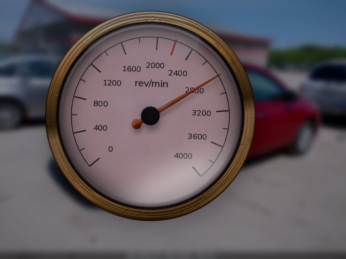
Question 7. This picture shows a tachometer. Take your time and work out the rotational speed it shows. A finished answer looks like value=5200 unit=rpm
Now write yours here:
value=2800 unit=rpm
